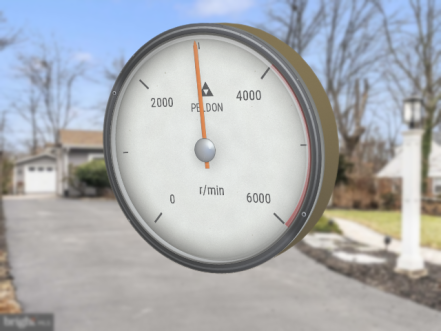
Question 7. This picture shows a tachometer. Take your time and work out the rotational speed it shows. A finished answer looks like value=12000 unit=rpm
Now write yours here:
value=3000 unit=rpm
